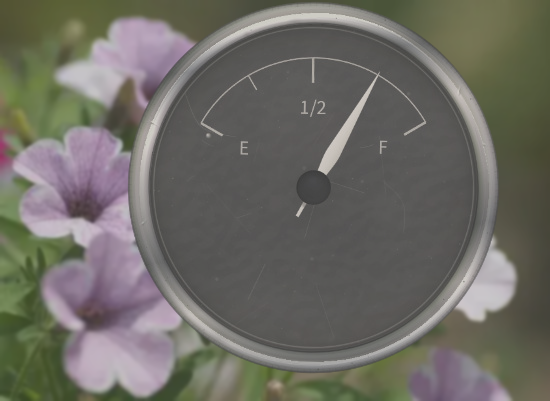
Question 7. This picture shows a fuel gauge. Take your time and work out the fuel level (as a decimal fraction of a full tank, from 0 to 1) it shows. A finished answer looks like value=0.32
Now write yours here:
value=0.75
